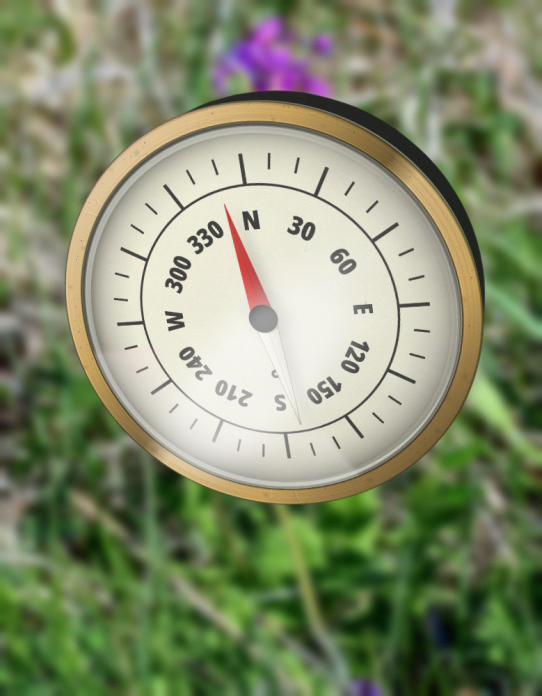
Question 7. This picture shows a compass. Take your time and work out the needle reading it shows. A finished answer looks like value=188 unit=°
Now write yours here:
value=350 unit=°
